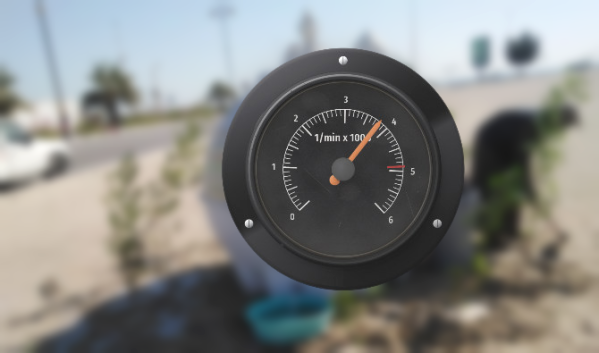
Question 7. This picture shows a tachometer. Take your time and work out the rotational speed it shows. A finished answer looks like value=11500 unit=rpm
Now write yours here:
value=3800 unit=rpm
